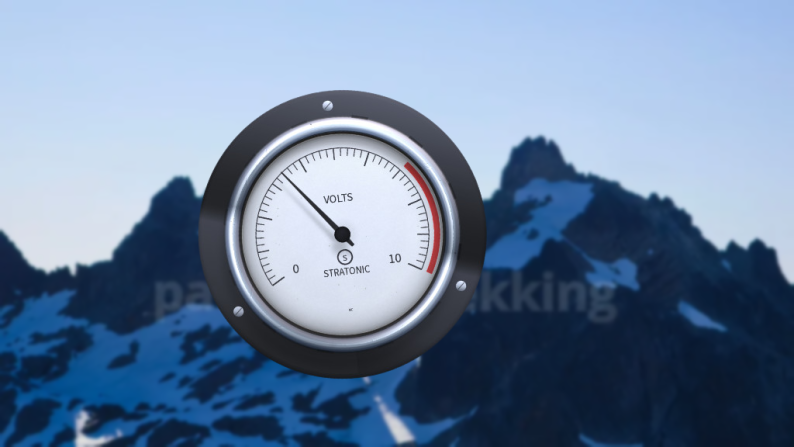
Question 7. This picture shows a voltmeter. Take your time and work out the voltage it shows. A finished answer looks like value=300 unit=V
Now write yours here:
value=3.4 unit=V
